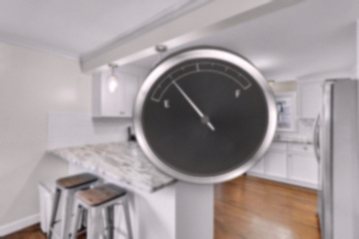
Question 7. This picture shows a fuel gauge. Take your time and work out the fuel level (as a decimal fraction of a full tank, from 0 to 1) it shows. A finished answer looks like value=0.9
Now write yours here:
value=0.25
